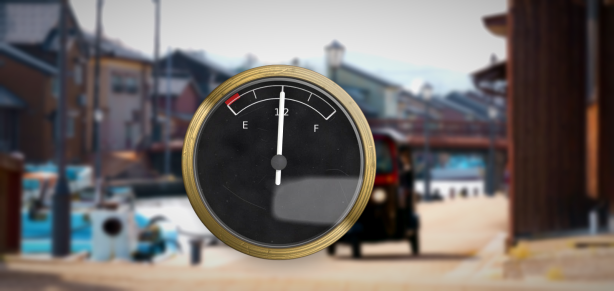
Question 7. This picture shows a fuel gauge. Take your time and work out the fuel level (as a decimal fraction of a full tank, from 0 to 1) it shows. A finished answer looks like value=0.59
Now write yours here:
value=0.5
